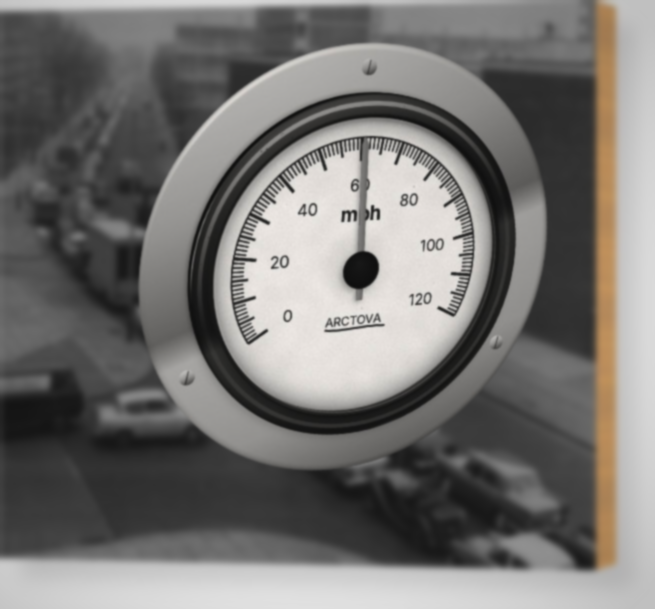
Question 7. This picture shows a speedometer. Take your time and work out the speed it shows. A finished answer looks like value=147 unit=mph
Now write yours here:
value=60 unit=mph
